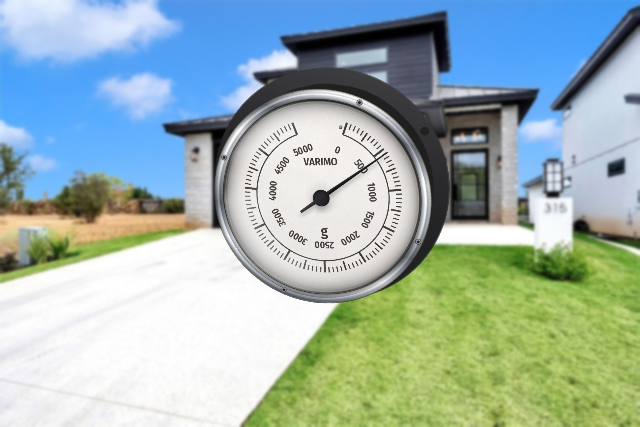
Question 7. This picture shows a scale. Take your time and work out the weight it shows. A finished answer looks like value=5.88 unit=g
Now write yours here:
value=550 unit=g
